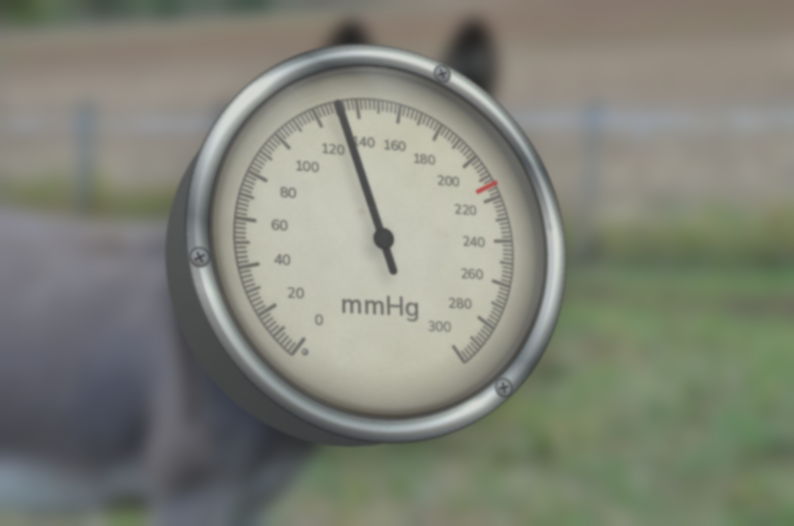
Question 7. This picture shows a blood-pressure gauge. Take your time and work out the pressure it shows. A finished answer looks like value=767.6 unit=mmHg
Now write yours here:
value=130 unit=mmHg
